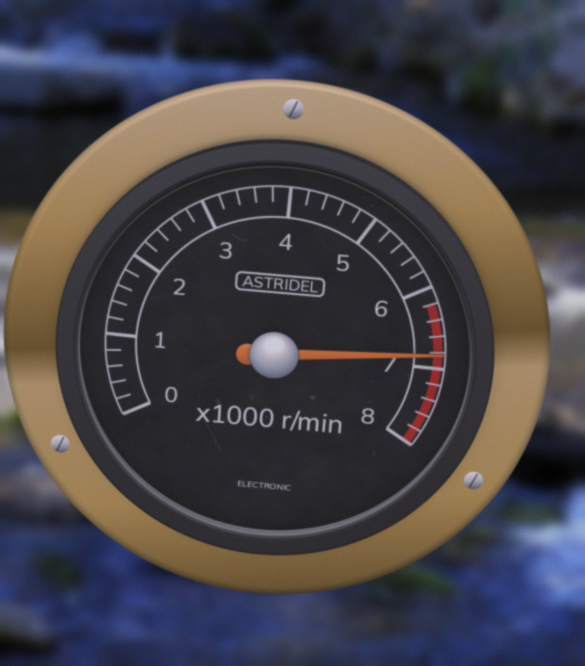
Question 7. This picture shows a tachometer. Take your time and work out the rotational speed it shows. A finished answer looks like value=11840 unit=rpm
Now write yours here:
value=6800 unit=rpm
